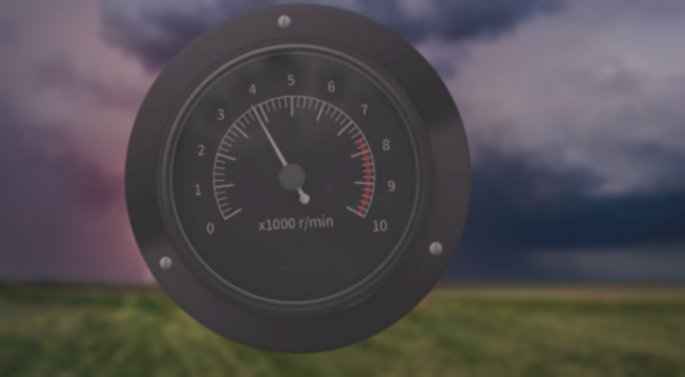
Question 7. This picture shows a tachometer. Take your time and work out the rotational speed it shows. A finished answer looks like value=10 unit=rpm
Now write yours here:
value=3800 unit=rpm
